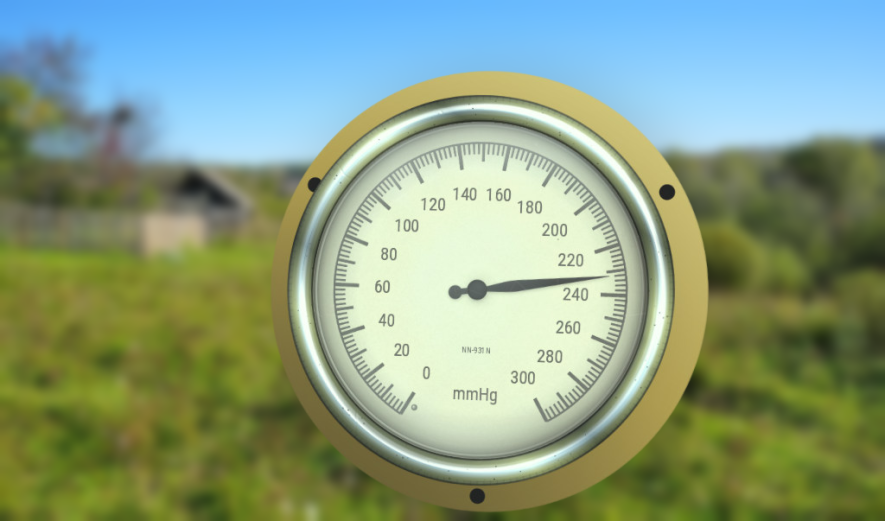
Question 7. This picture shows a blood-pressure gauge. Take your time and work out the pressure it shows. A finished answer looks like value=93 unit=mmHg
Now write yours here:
value=232 unit=mmHg
